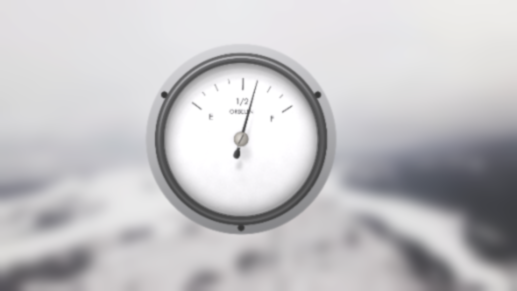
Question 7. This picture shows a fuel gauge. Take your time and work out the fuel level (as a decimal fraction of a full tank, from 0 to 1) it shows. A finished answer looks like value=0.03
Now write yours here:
value=0.625
